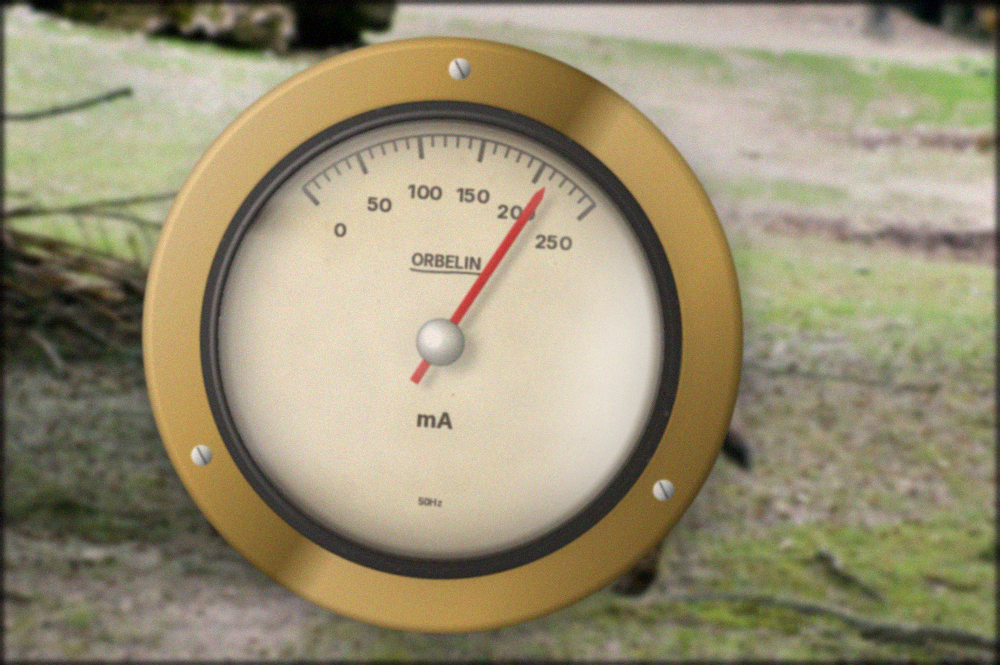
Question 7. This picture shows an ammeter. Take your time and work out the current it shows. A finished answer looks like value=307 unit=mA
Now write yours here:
value=210 unit=mA
